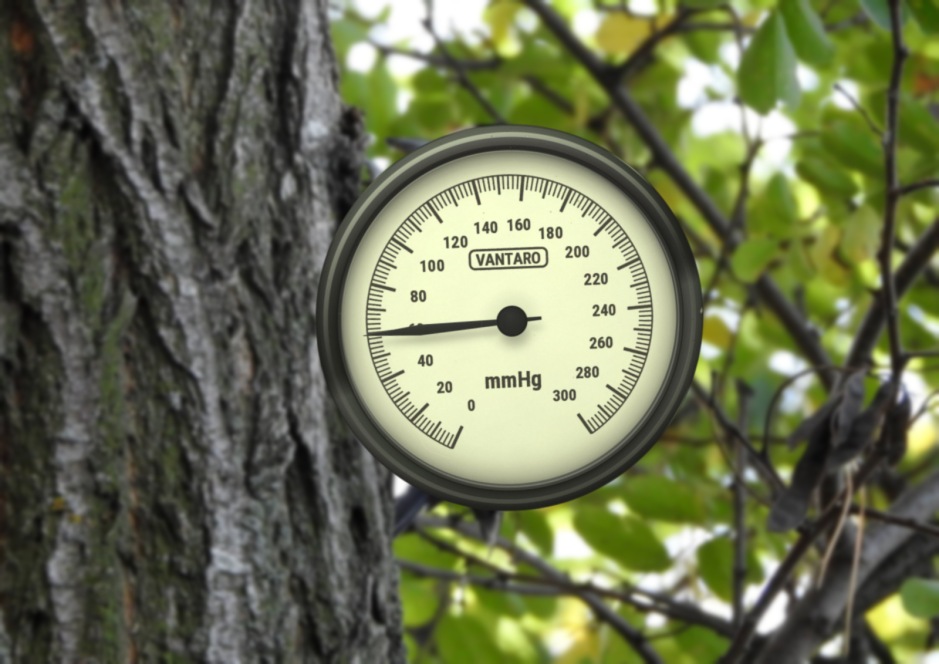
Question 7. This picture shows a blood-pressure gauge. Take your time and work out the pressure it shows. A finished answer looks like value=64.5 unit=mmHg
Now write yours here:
value=60 unit=mmHg
